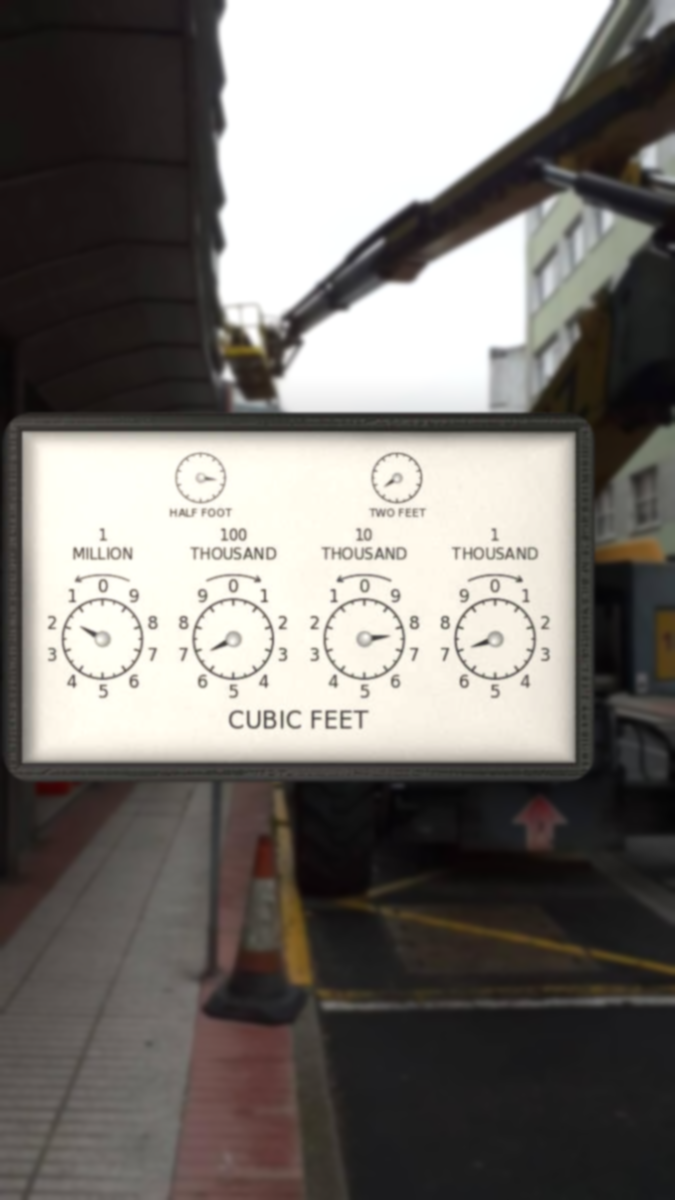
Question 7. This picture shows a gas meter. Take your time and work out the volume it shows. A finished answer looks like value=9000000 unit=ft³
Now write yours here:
value=167700 unit=ft³
